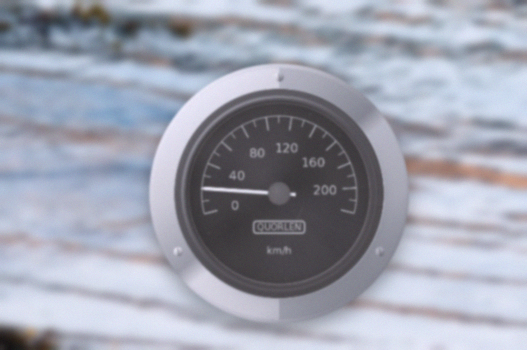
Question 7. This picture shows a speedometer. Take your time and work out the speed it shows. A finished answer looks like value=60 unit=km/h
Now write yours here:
value=20 unit=km/h
